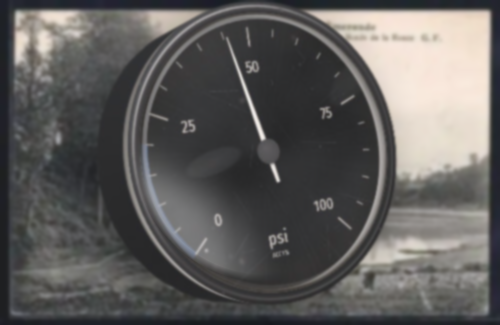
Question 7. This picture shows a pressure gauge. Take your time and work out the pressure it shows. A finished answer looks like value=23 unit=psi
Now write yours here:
value=45 unit=psi
